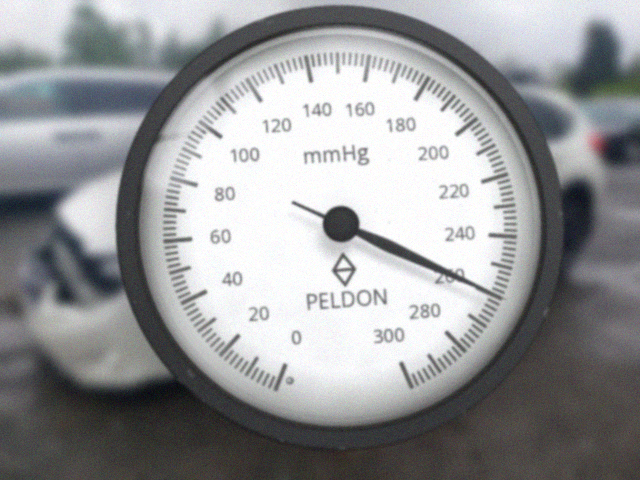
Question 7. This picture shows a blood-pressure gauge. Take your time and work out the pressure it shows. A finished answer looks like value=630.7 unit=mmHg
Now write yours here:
value=260 unit=mmHg
